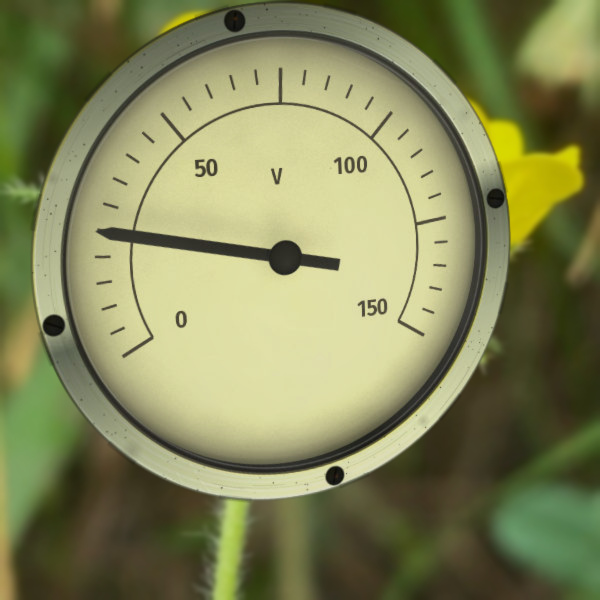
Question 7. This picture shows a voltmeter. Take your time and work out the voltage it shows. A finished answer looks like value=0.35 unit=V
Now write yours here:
value=25 unit=V
